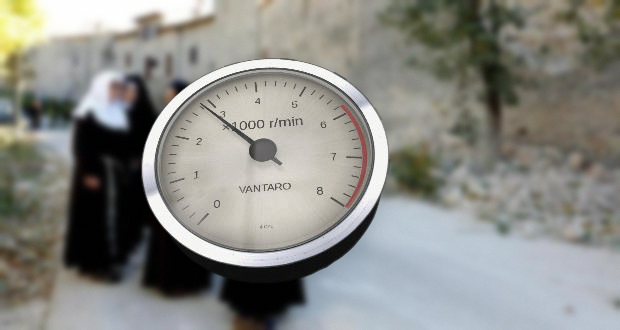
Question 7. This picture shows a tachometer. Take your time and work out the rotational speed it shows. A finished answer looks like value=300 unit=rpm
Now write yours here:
value=2800 unit=rpm
